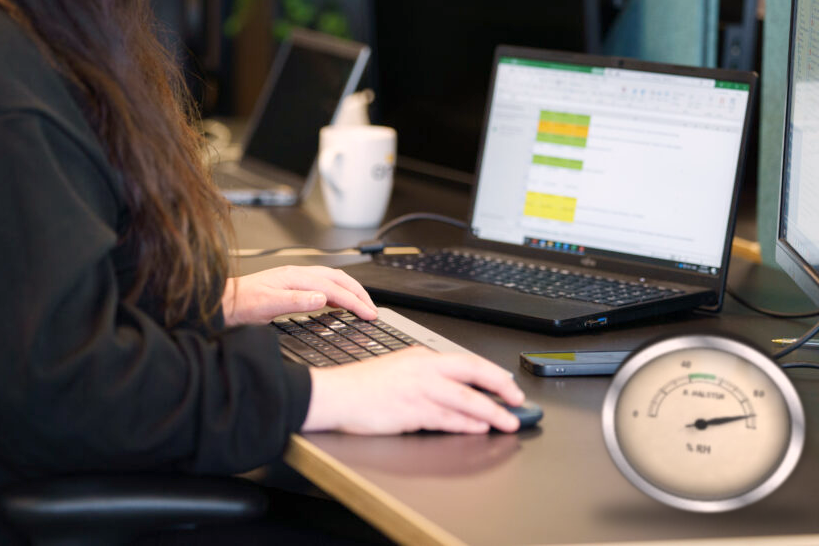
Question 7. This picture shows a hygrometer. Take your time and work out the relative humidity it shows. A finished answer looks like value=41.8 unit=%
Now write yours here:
value=90 unit=%
